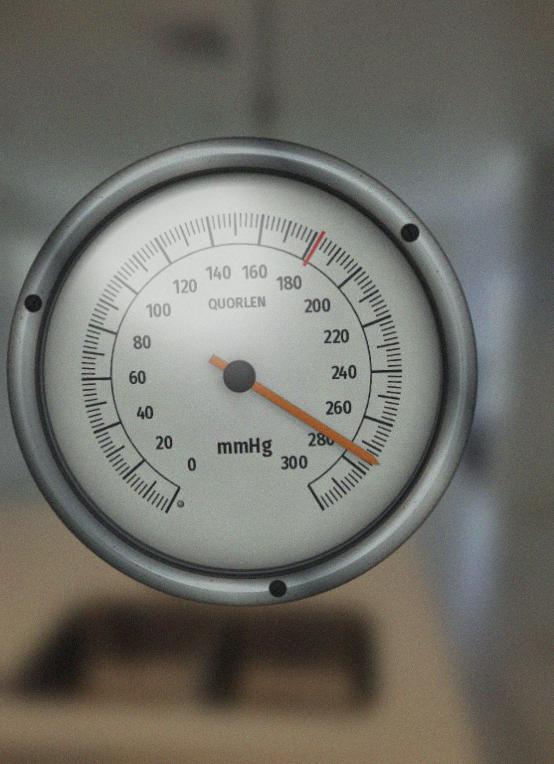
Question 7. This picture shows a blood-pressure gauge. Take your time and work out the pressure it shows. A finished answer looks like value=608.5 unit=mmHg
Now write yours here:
value=274 unit=mmHg
